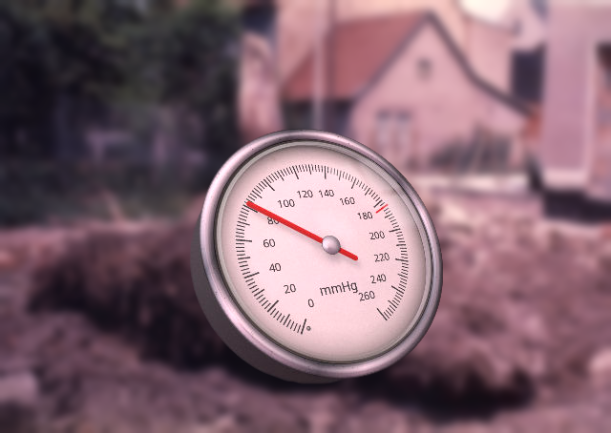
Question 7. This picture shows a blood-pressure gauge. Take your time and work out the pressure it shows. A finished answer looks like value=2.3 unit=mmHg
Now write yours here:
value=80 unit=mmHg
